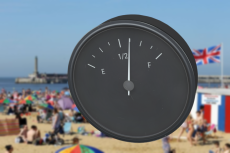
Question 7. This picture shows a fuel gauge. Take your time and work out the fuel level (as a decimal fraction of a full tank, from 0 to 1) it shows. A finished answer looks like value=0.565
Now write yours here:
value=0.625
